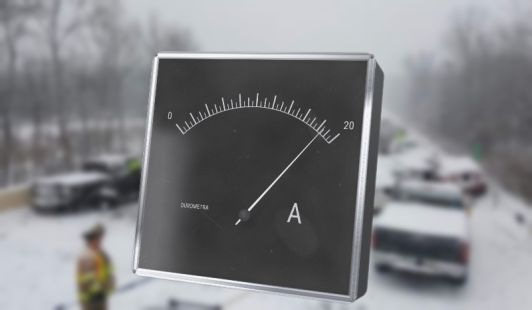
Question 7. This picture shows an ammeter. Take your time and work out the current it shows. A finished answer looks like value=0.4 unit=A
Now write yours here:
value=18.5 unit=A
